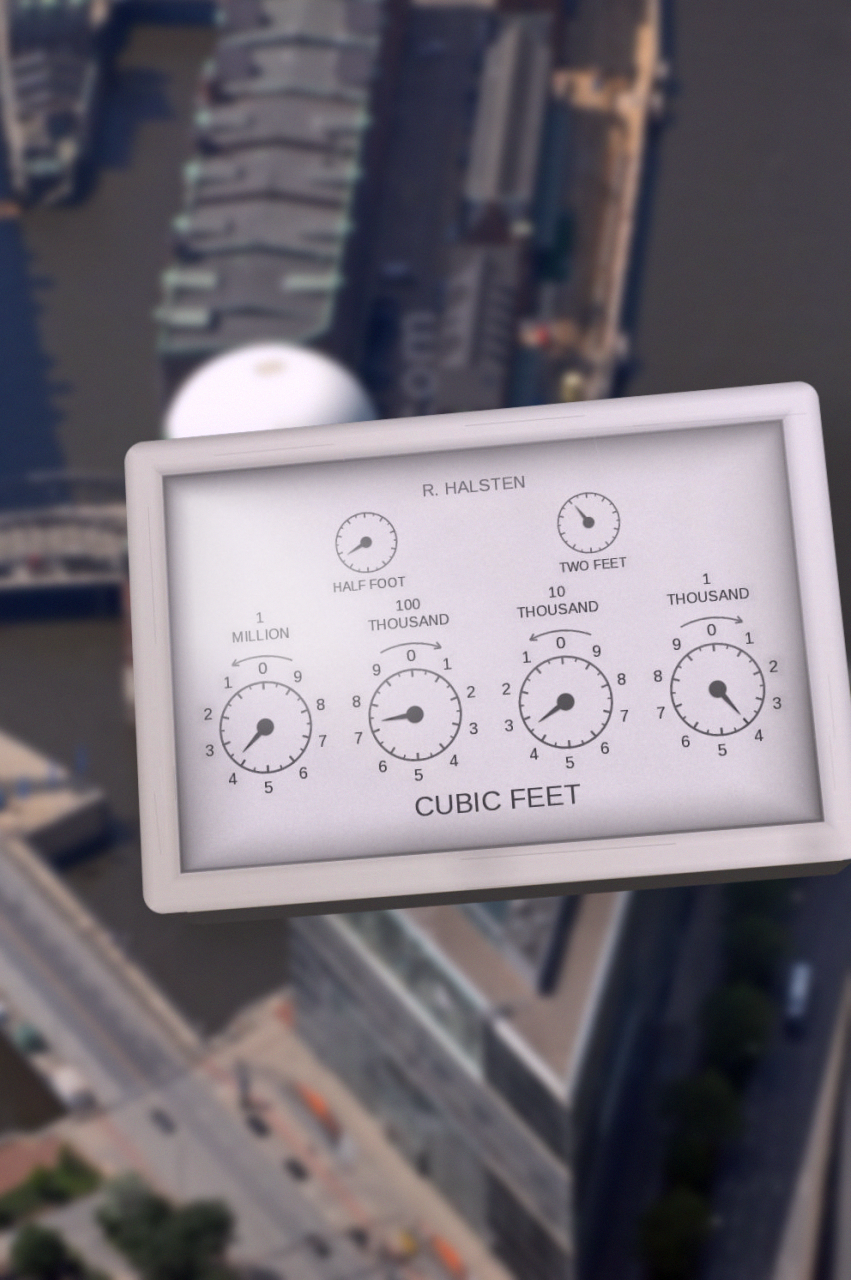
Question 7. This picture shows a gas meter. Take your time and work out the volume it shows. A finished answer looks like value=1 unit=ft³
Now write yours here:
value=373400 unit=ft³
